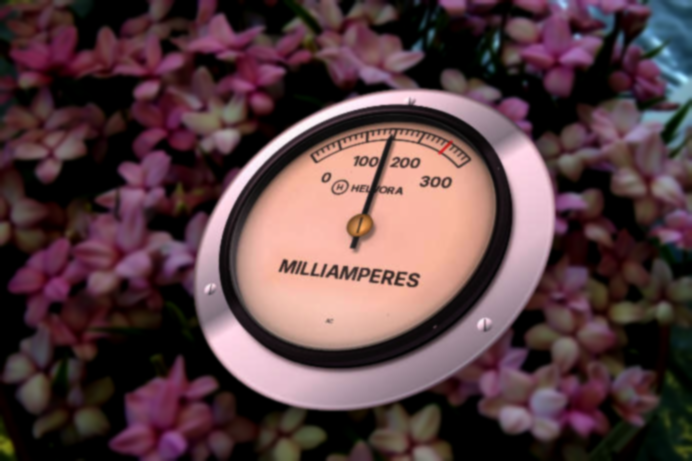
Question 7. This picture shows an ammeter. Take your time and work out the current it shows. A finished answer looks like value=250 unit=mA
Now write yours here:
value=150 unit=mA
